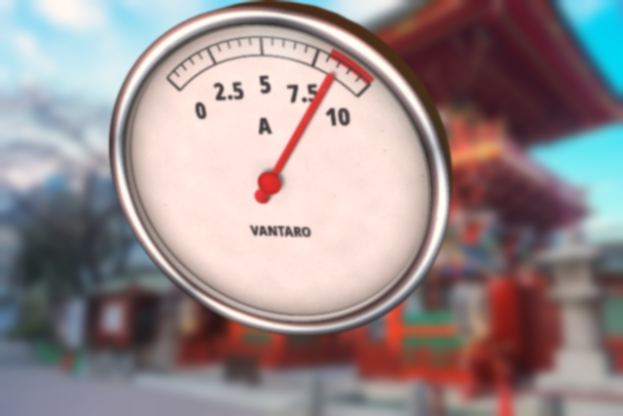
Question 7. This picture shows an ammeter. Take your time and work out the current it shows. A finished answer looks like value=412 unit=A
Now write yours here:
value=8.5 unit=A
